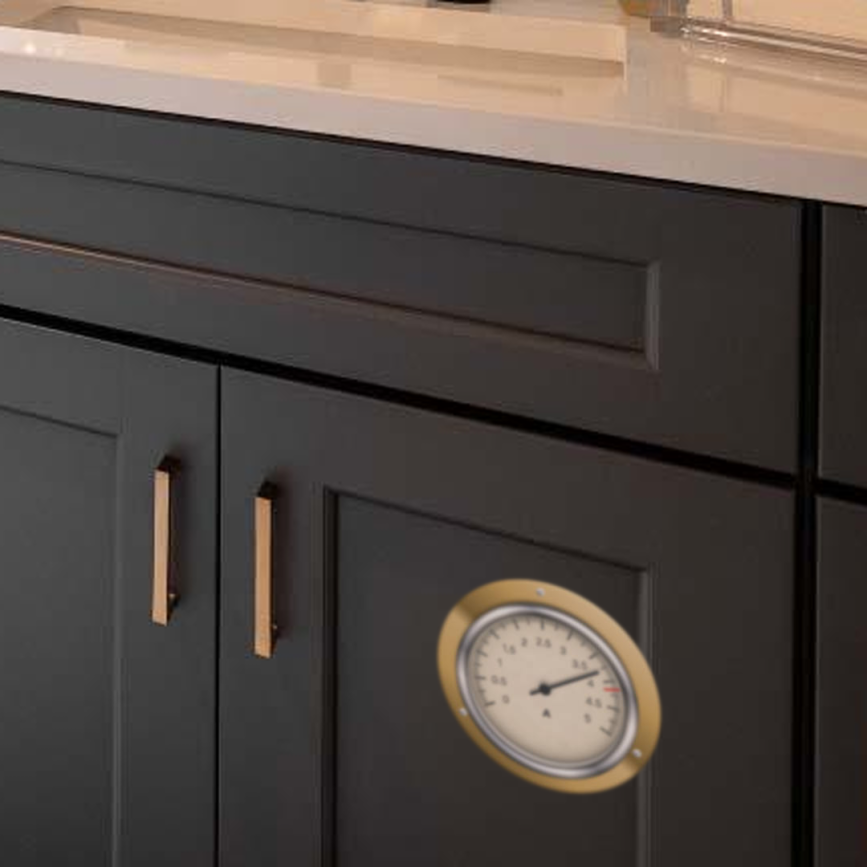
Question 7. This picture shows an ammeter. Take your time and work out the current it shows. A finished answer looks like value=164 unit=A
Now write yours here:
value=3.75 unit=A
